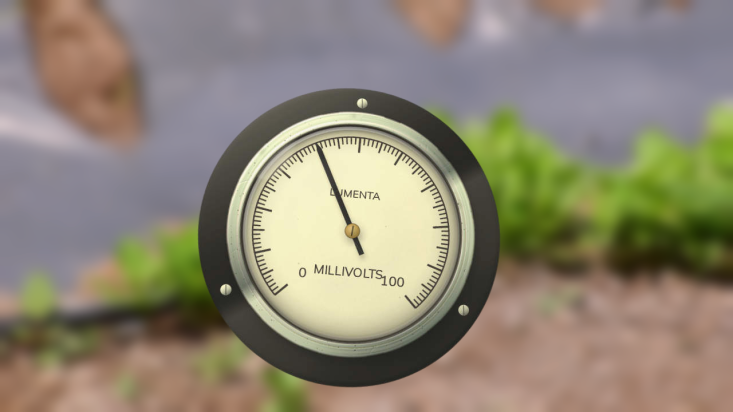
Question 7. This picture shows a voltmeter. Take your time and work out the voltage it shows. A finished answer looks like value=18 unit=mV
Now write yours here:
value=40 unit=mV
